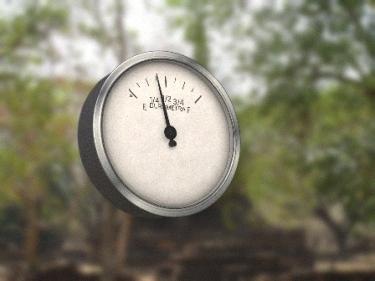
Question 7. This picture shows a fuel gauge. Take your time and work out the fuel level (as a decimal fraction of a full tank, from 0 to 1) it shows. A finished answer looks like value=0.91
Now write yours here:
value=0.375
